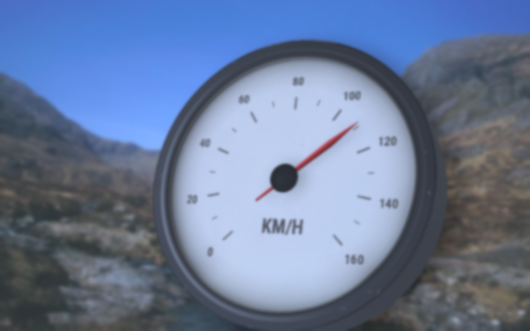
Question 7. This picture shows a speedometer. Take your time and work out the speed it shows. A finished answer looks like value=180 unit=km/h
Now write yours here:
value=110 unit=km/h
